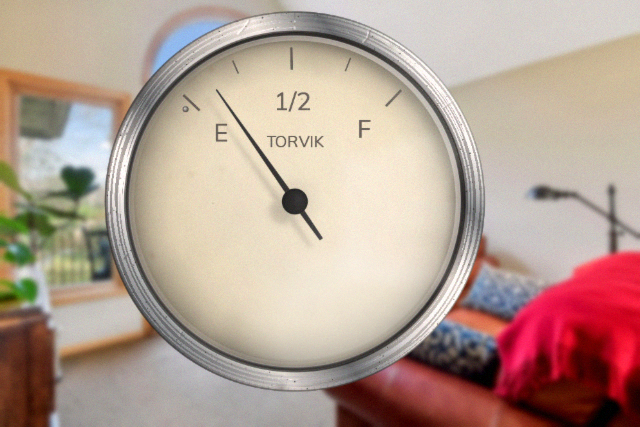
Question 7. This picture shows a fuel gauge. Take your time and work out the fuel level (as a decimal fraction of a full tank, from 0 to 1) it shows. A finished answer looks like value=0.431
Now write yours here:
value=0.125
